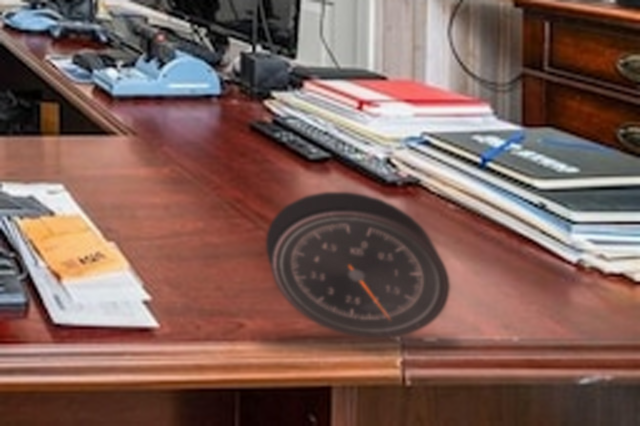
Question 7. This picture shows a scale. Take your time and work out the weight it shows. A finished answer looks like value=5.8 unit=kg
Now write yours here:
value=2 unit=kg
